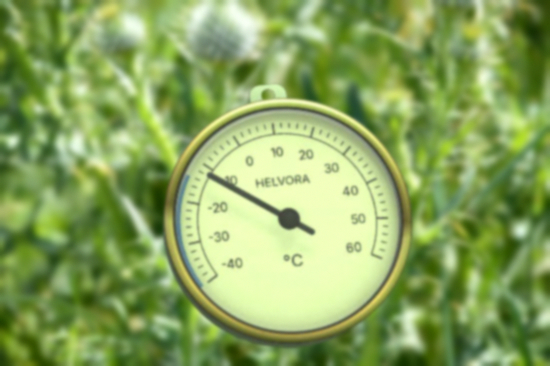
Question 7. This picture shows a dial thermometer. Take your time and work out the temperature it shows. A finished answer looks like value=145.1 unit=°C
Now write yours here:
value=-12 unit=°C
